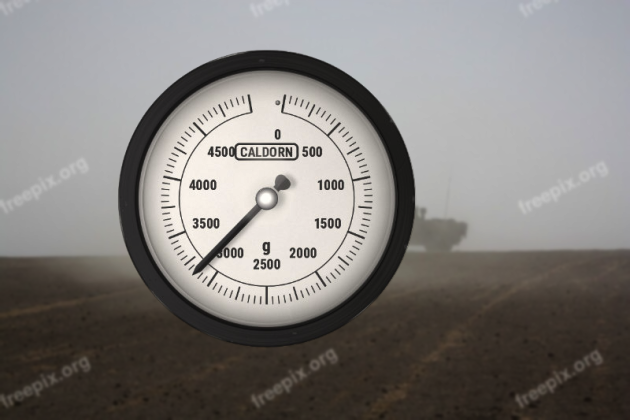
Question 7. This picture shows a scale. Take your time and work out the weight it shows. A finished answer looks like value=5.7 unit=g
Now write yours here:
value=3150 unit=g
